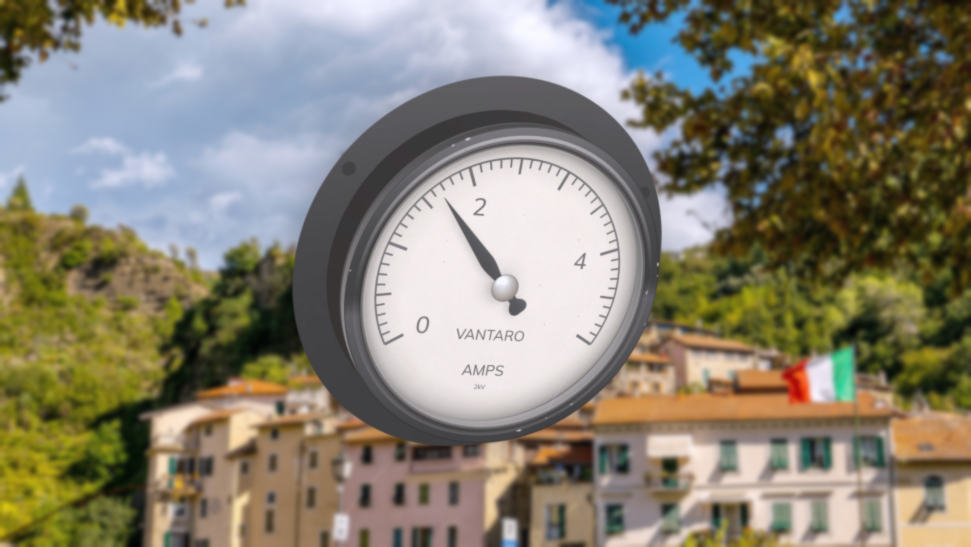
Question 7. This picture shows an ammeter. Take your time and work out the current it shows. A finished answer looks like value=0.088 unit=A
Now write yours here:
value=1.65 unit=A
